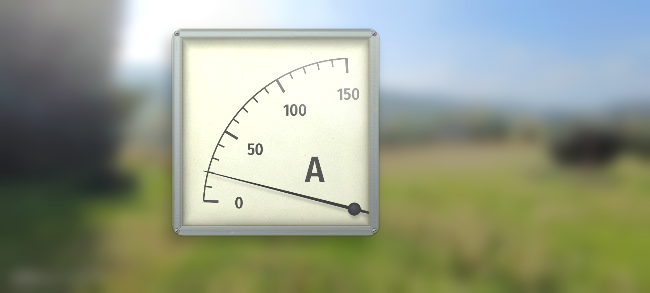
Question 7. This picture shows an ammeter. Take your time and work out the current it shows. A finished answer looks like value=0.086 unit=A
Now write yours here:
value=20 unit=A
